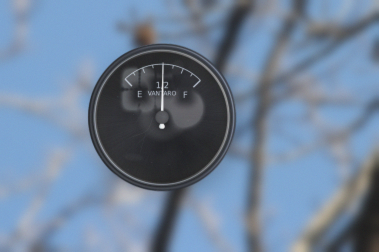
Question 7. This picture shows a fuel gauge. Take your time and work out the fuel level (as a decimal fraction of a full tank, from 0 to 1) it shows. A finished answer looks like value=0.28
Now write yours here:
value=0.5
